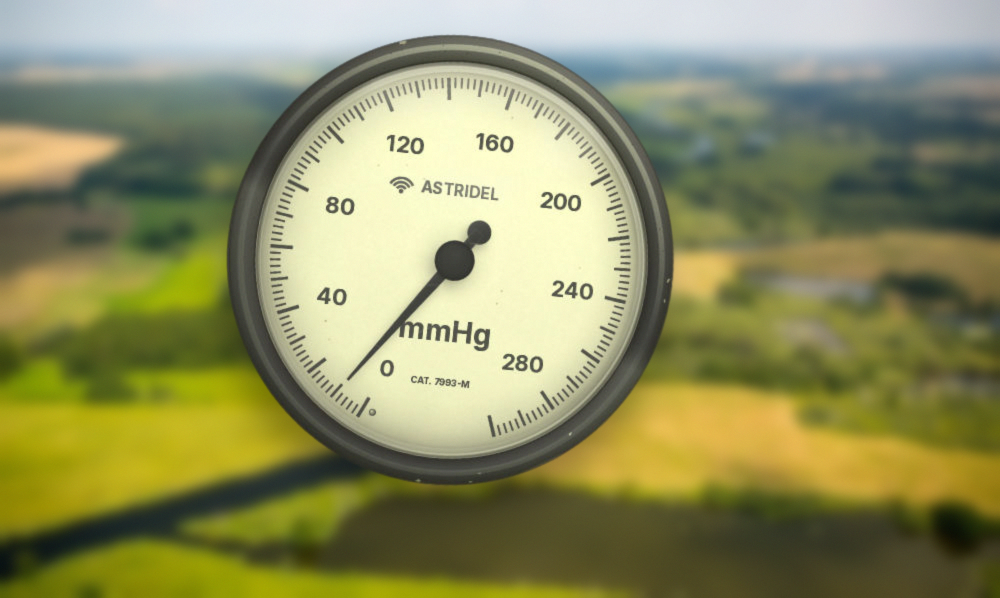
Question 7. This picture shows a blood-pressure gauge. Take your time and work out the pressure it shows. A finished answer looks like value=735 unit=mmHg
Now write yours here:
value=10 unit=mmHg
